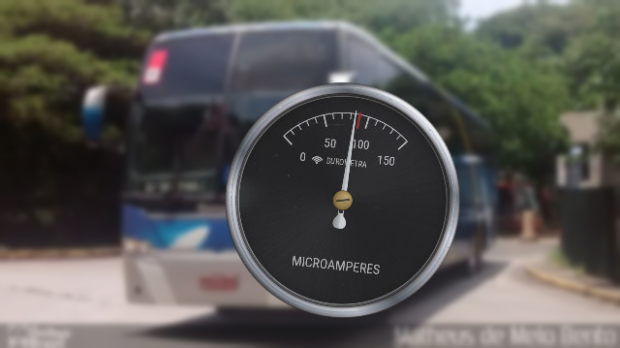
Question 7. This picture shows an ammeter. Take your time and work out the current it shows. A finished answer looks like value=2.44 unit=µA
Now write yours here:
value=85 unit=µA
